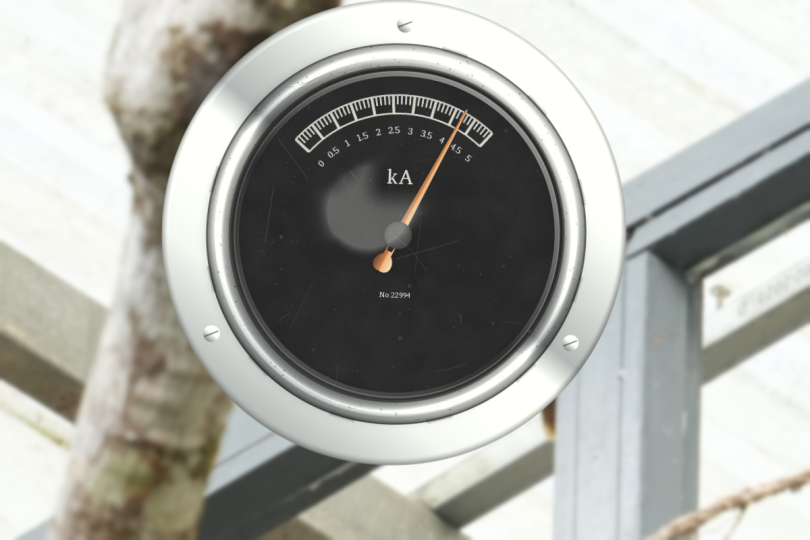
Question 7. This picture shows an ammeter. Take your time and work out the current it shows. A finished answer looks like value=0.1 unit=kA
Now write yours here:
value=4.2 unit=kA
